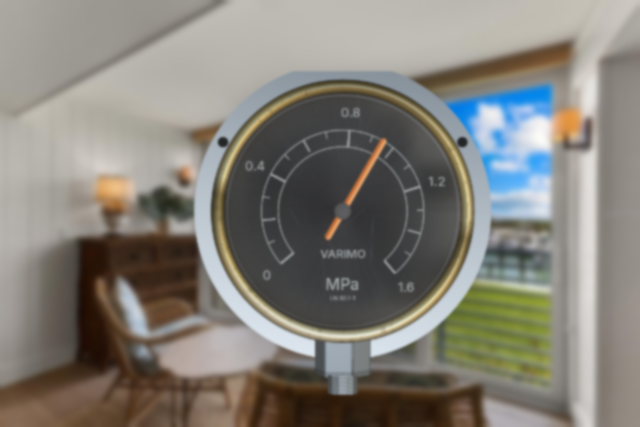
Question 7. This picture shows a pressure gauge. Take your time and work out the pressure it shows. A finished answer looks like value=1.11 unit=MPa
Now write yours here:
value=0.95 unit=MPa
